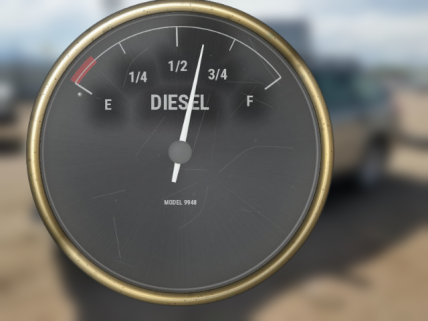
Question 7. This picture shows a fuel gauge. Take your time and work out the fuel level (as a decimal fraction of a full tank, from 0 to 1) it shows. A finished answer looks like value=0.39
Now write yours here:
value=0.625
